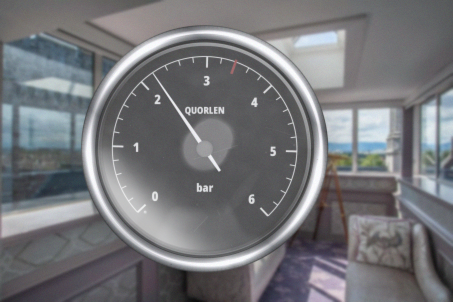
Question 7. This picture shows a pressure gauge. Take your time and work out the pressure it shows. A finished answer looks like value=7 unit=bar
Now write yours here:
value=2.2 unit=bar
